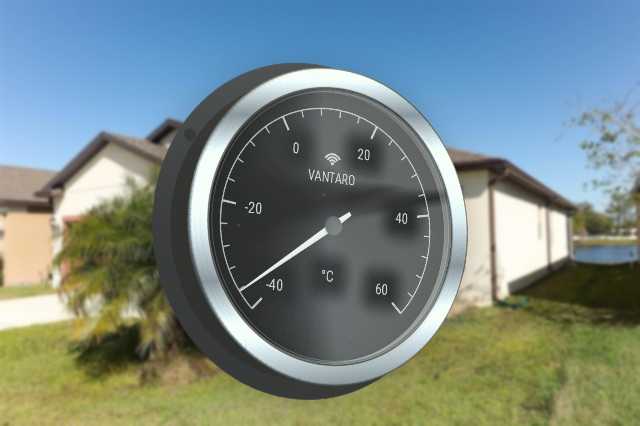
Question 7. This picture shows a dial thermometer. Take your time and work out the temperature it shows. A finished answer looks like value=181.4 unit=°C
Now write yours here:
value=-36 unit=°C
